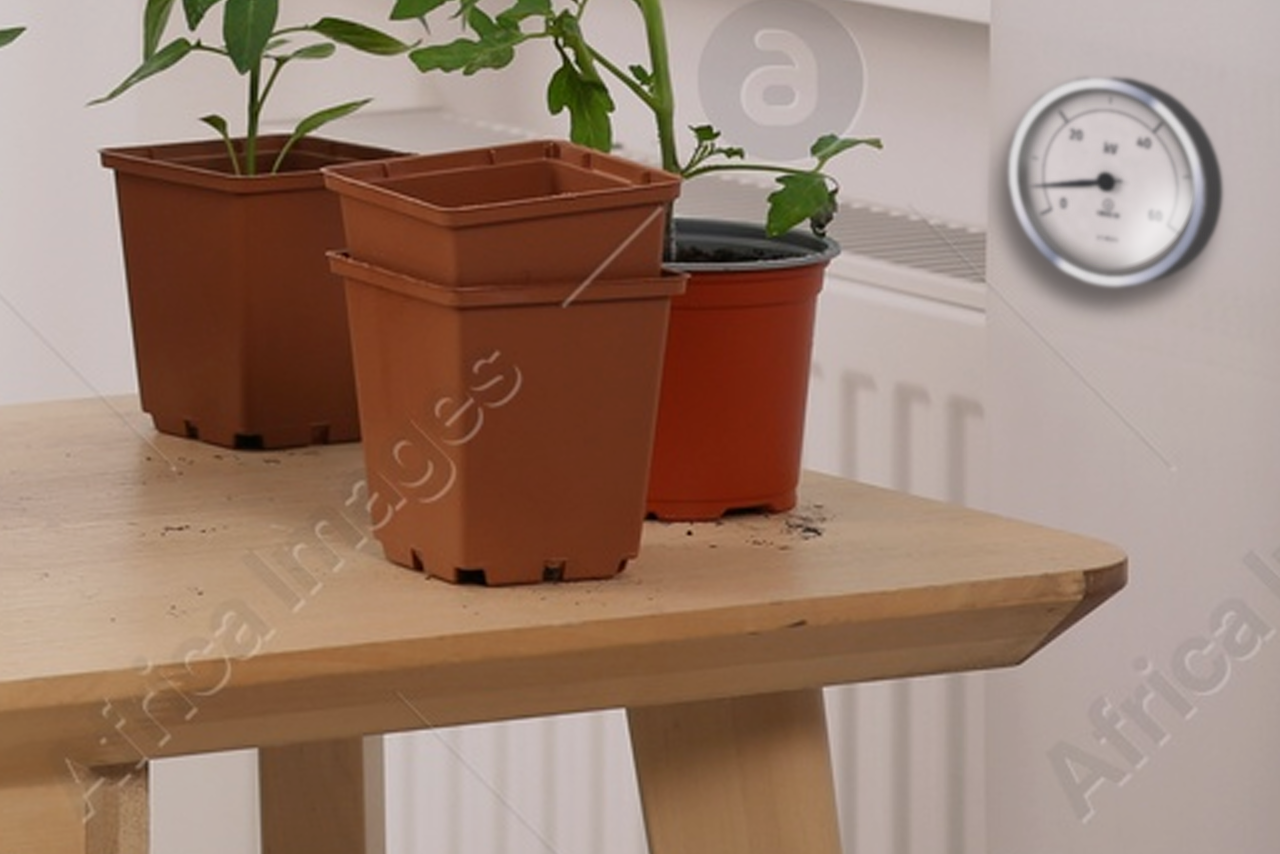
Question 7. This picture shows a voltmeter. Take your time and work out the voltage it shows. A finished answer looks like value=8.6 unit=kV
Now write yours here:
value=5 unit=kV
